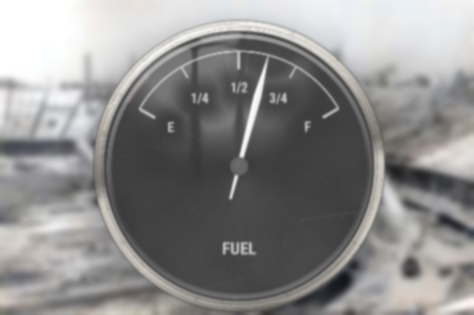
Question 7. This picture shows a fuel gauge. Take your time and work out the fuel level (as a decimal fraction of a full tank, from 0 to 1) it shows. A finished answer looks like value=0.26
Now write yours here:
value=0.625
